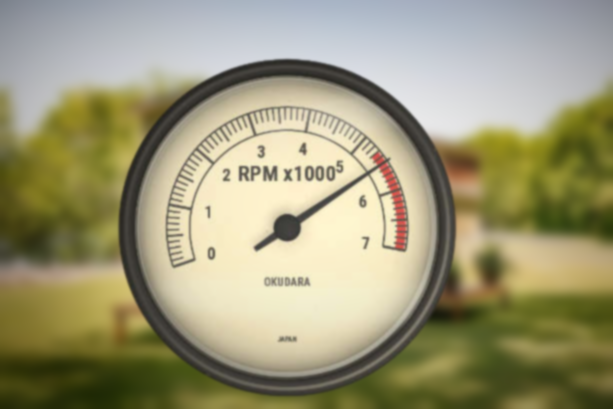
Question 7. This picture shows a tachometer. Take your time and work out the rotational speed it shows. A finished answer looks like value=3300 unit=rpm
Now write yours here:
value=5500 unit=rpm
